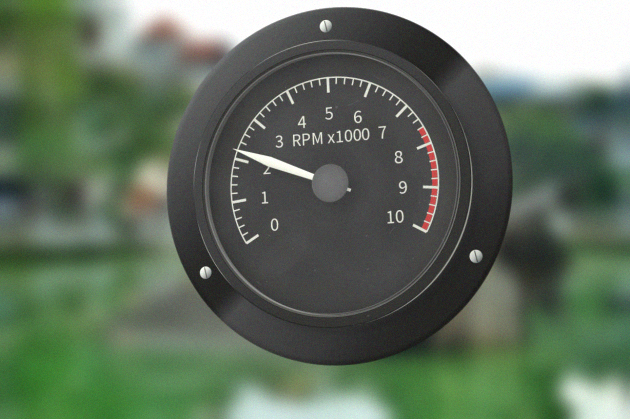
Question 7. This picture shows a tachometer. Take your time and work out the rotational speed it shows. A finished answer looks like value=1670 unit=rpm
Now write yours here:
value=2200 unit=rpm
